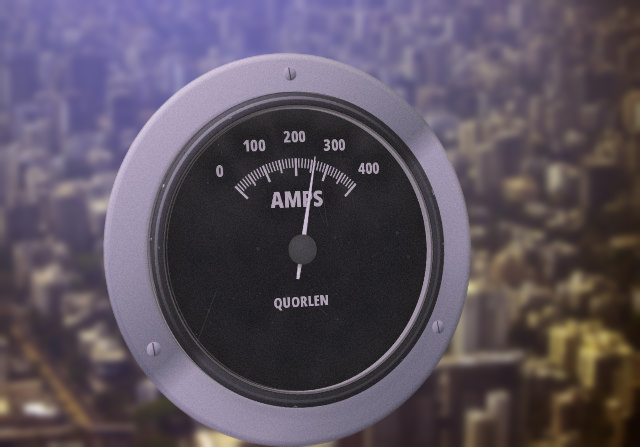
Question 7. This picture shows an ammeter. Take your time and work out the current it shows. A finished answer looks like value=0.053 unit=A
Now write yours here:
value=250 unit=A
